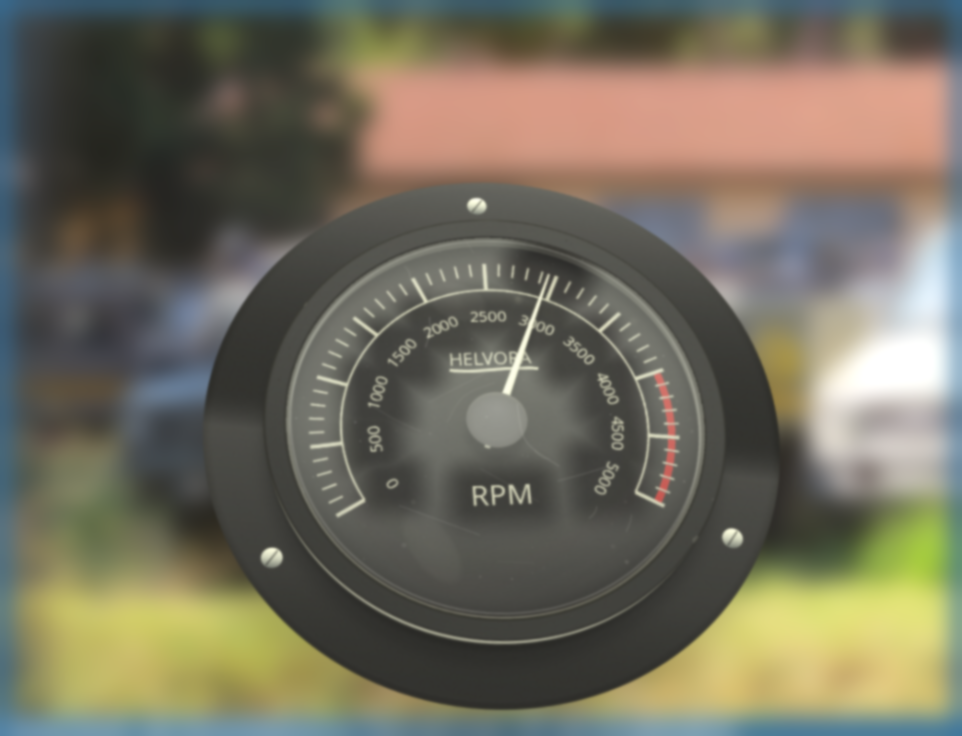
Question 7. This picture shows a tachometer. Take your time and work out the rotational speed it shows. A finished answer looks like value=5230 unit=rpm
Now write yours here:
value=2950 unit=rpm
